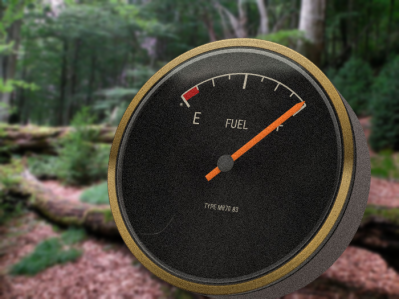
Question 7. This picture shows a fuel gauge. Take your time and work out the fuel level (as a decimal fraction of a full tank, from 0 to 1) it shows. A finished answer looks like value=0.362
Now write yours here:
value=1
